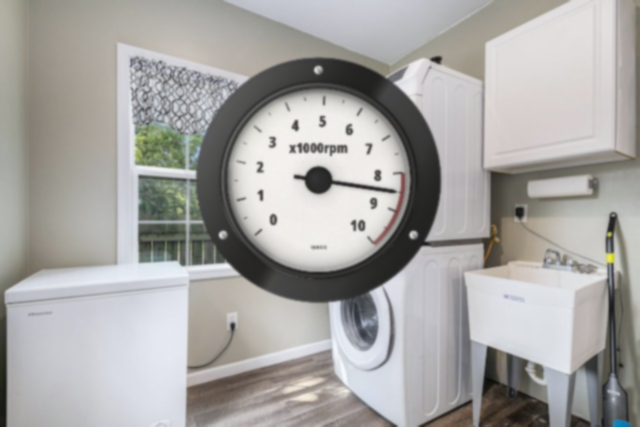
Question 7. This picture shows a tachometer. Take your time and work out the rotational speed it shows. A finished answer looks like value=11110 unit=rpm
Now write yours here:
value=8500 unit=rpm
